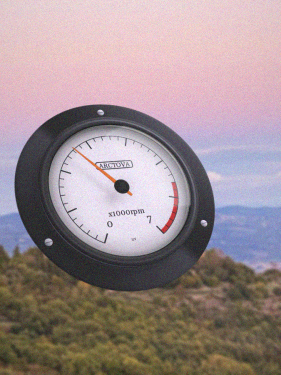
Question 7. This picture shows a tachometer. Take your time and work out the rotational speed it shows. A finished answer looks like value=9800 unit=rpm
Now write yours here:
value=2600 unit=rpm
